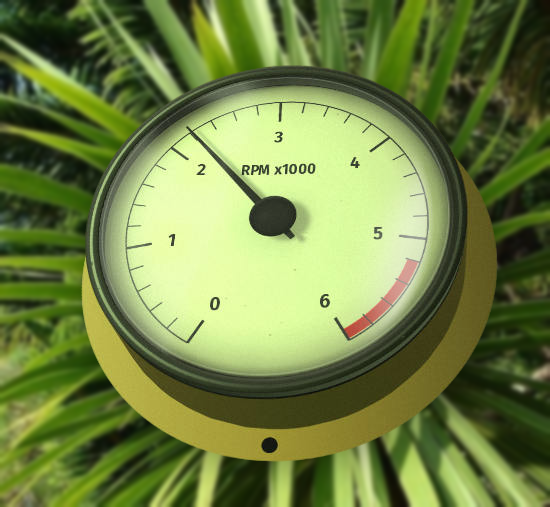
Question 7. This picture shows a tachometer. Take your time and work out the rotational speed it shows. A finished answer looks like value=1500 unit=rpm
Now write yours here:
value=2200 unit=rpm
